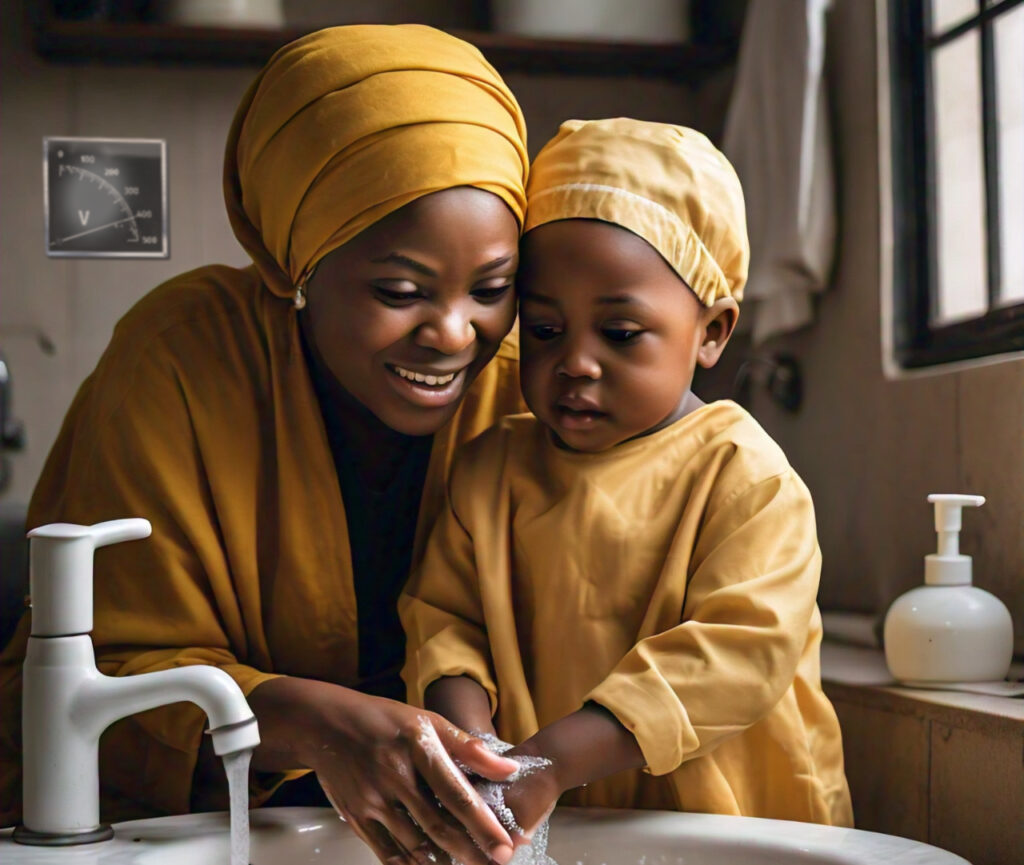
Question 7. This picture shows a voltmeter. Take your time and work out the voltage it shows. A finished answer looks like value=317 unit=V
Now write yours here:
value=400 unit=V
